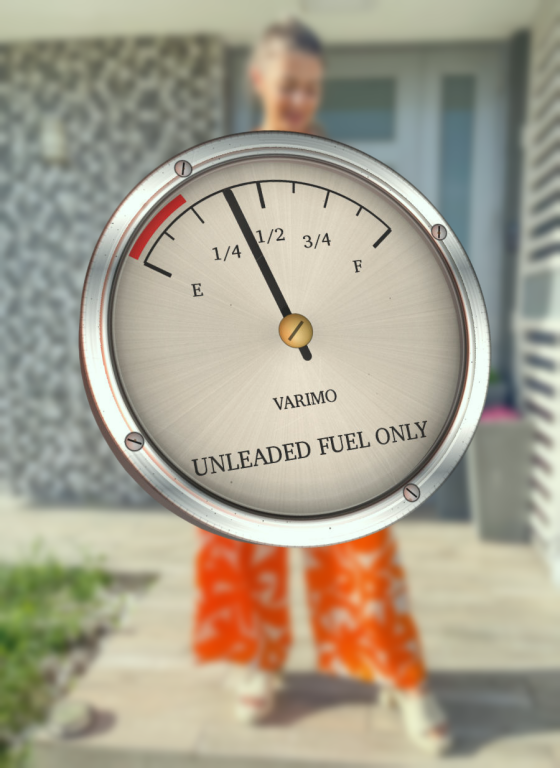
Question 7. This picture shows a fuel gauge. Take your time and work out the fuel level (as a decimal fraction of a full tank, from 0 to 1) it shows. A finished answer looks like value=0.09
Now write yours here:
value=0.375
